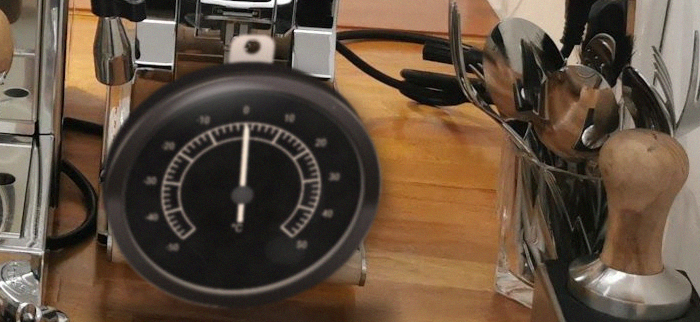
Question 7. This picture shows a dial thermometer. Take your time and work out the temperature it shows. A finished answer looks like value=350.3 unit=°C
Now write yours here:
value=0 unit=°C
